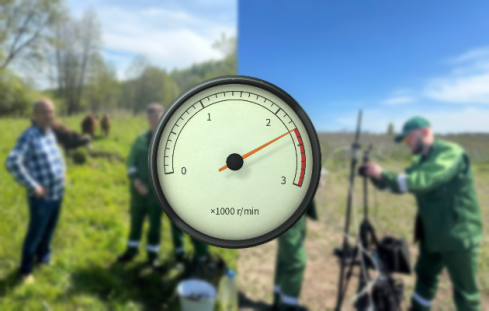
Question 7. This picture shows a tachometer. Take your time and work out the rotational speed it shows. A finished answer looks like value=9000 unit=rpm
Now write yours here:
value=2300 unit=rpm
